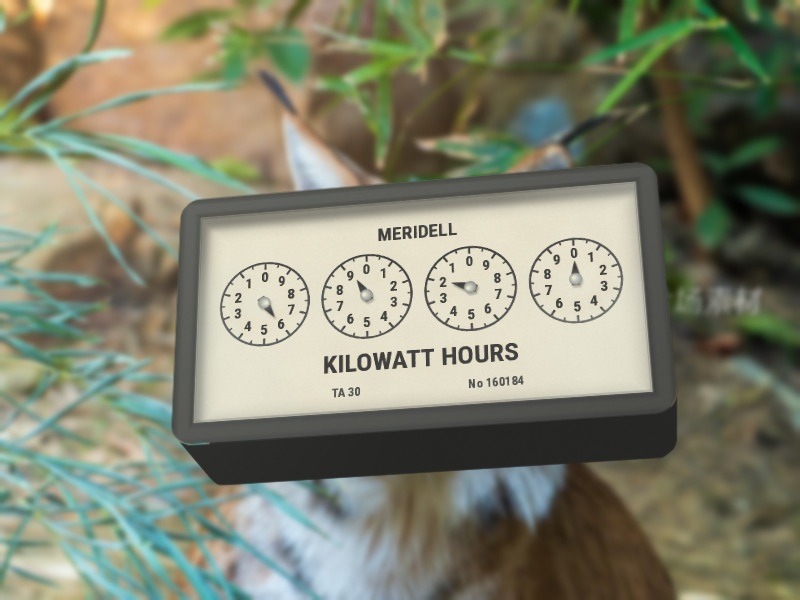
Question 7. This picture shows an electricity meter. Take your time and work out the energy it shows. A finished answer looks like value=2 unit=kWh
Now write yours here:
value=5920 unit=kWh
